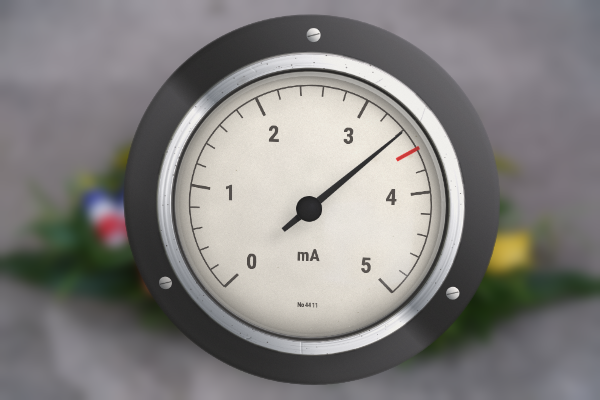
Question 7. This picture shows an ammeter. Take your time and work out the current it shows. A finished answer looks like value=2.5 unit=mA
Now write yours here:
value=3.4 unit=mA
